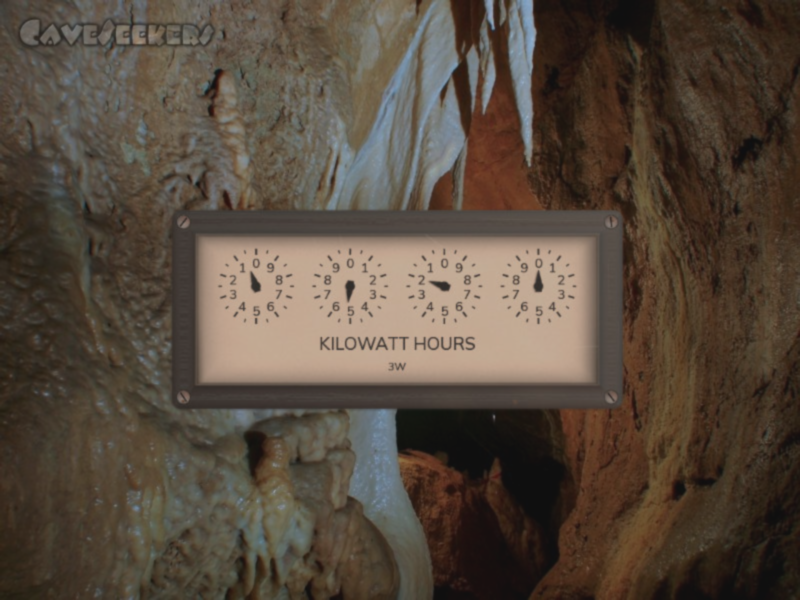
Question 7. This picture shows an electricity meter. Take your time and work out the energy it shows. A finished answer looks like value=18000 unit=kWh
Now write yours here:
value=520 unit=kWh
